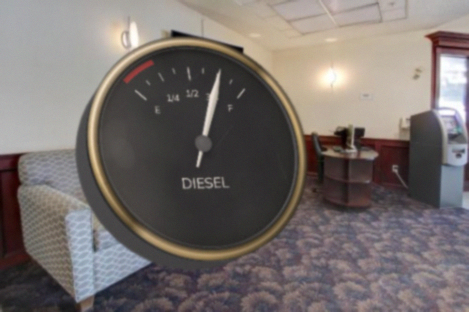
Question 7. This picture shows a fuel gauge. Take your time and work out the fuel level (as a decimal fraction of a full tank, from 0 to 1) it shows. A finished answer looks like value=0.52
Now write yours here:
value=0.75
